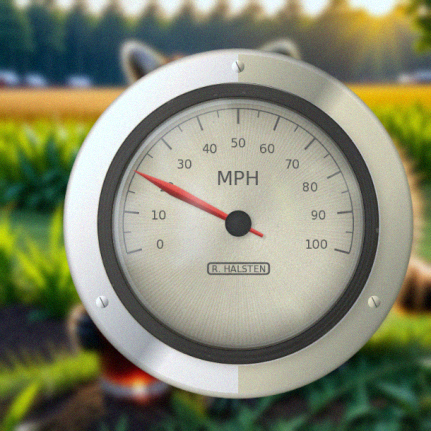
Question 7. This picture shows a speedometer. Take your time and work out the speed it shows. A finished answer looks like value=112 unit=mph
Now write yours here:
value=20 unit=mph
